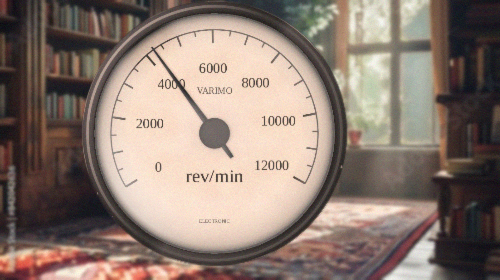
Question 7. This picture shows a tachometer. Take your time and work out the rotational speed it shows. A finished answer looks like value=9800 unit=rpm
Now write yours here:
value=4250 unit=rpm
